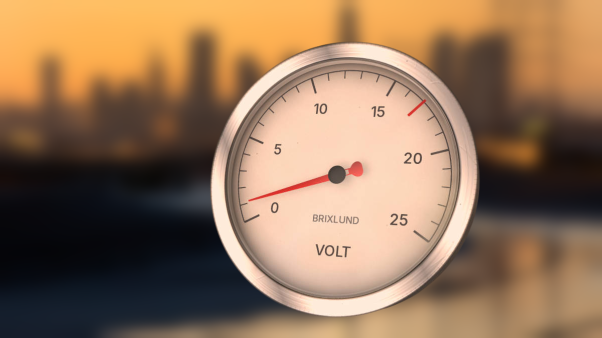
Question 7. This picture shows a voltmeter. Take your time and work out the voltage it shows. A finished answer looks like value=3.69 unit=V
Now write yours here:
value=1 unit=V
